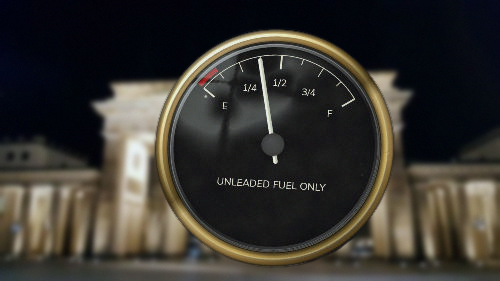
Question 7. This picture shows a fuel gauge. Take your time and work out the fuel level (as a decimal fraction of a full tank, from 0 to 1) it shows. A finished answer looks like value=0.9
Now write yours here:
value=0.375
